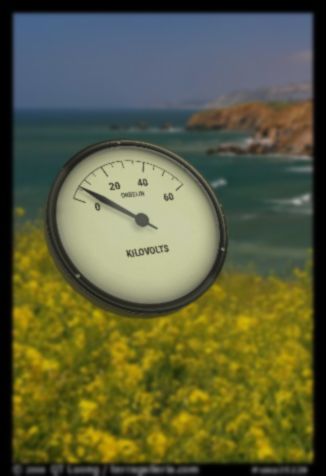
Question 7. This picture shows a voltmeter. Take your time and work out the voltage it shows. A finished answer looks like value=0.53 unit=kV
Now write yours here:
value=5 unit=kV
